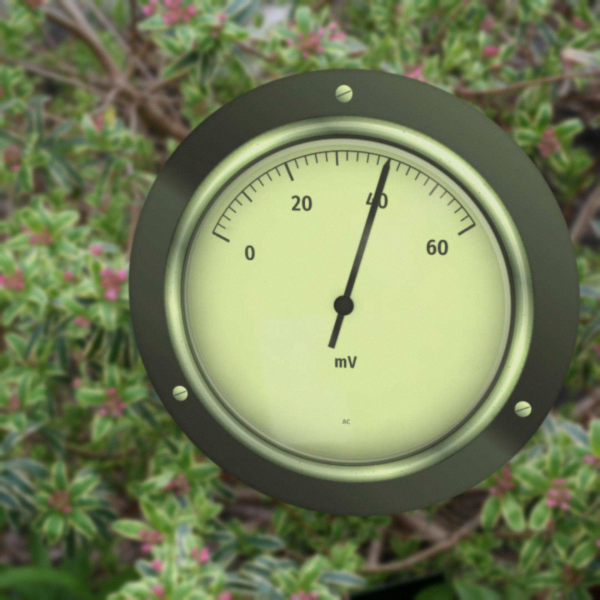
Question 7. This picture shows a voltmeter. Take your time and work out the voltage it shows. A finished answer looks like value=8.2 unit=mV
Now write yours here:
value=40 unit=mV
